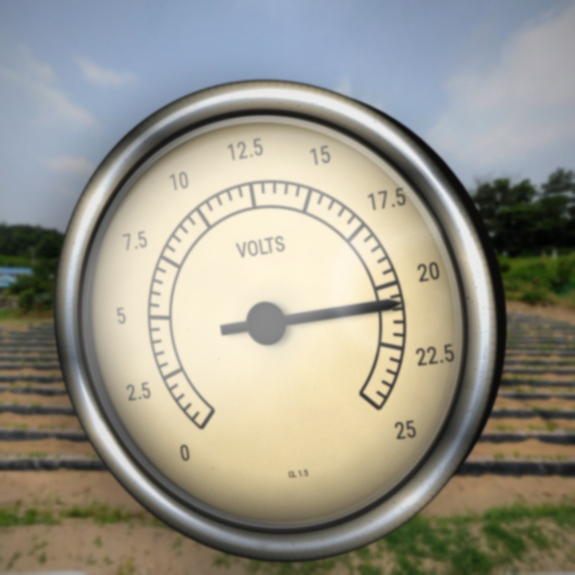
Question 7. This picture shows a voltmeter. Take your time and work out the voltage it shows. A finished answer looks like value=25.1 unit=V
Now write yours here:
value=20.75 unit=V
